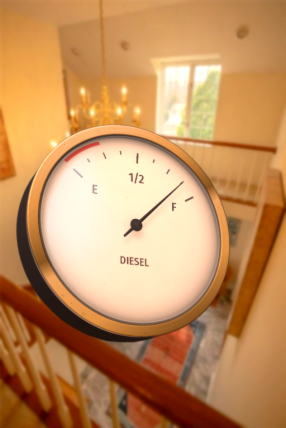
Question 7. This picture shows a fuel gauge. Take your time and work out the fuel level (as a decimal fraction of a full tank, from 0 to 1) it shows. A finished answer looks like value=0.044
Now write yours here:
value=0.875
